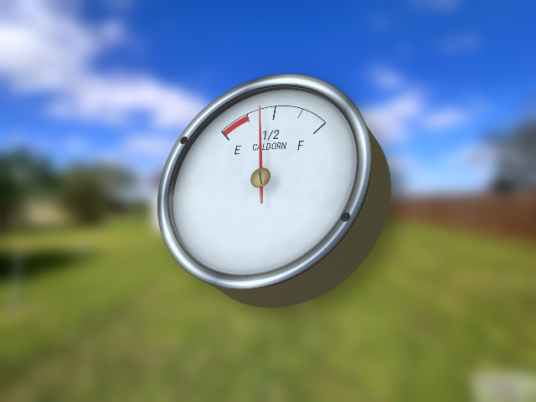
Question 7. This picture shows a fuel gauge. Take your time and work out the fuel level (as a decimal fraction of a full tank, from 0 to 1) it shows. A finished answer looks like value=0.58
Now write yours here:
value=0.375
